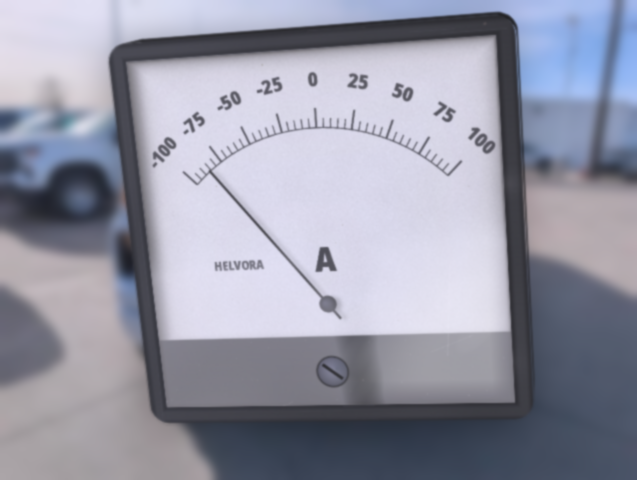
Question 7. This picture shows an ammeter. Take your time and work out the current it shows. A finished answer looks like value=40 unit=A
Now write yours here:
value=-85 unit=A
